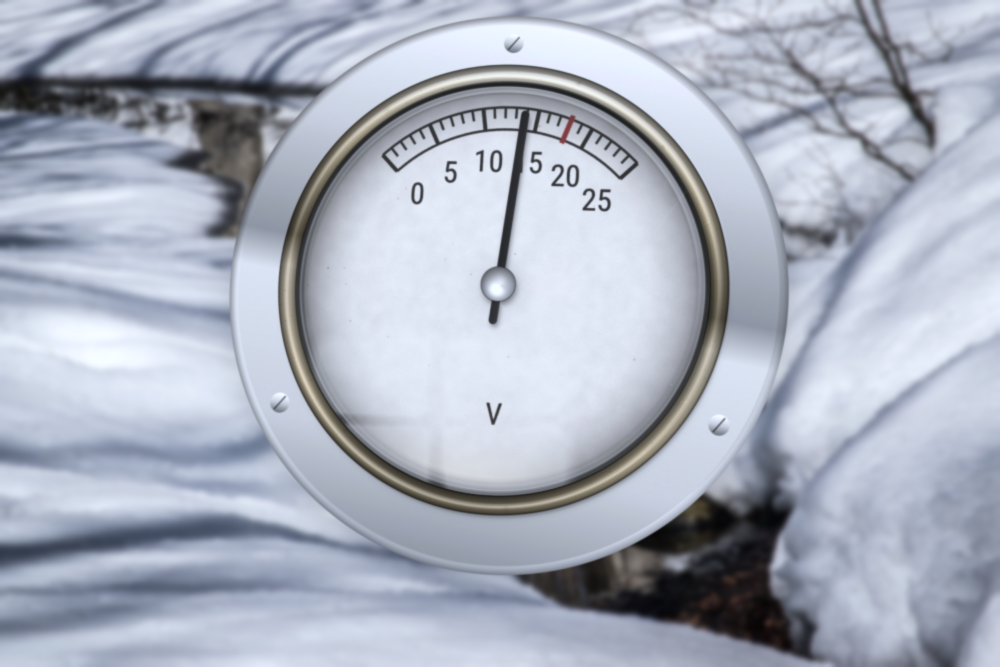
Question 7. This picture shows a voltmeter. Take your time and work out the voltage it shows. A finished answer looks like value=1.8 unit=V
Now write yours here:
value=14 unit=V
